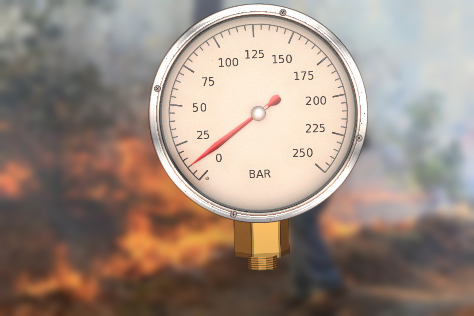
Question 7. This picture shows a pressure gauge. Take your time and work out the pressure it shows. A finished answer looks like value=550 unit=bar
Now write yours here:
value=10 unit=bar
